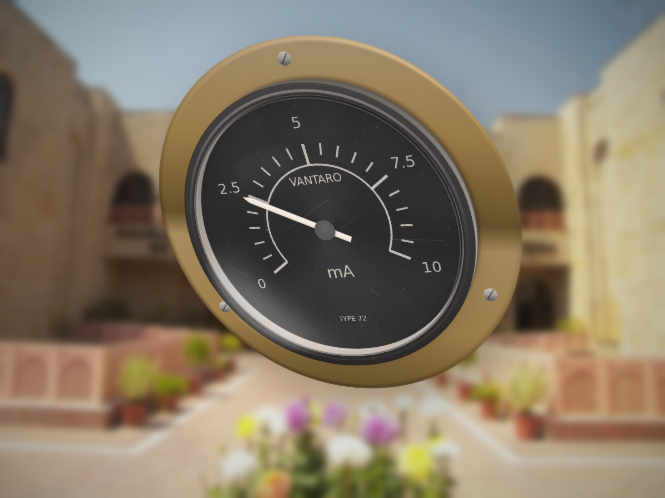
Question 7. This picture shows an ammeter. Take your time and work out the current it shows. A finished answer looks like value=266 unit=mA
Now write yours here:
value=2.5 unit=mA
